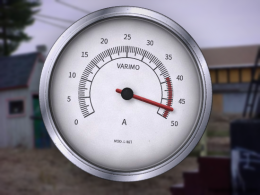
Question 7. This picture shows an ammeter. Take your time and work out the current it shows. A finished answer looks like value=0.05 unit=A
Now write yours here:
value=47.5 unit=A
